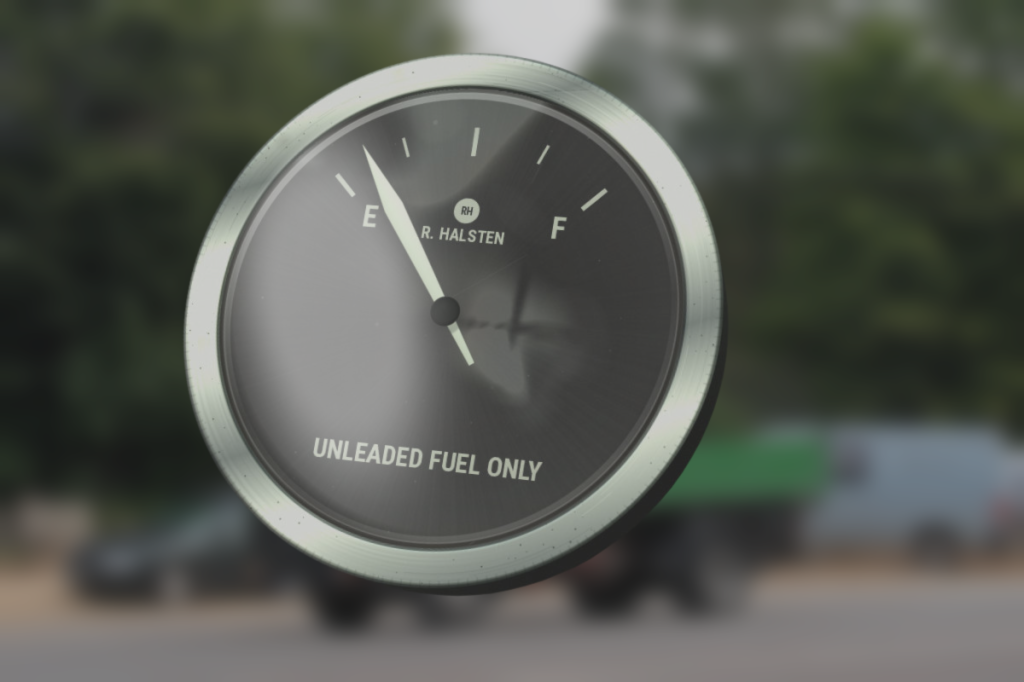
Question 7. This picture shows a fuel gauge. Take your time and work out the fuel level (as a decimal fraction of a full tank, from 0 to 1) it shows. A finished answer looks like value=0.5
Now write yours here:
value=0.125
